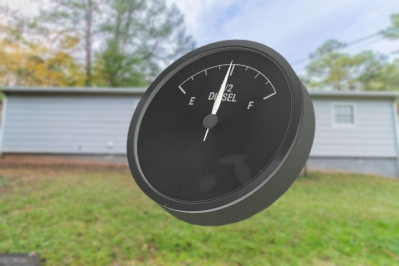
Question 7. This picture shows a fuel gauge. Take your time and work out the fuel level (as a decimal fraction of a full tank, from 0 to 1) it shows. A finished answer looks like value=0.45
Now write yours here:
value=0.5
